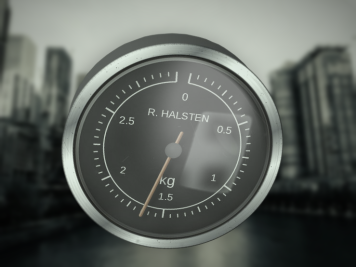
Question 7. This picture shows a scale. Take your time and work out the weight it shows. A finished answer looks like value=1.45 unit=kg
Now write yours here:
value=1.65 unit=kg
